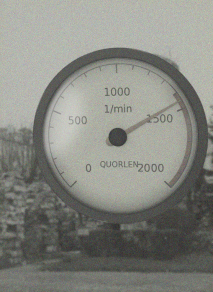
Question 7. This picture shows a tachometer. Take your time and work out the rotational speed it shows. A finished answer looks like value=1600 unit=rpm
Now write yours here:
value=1450 unit=rpm
